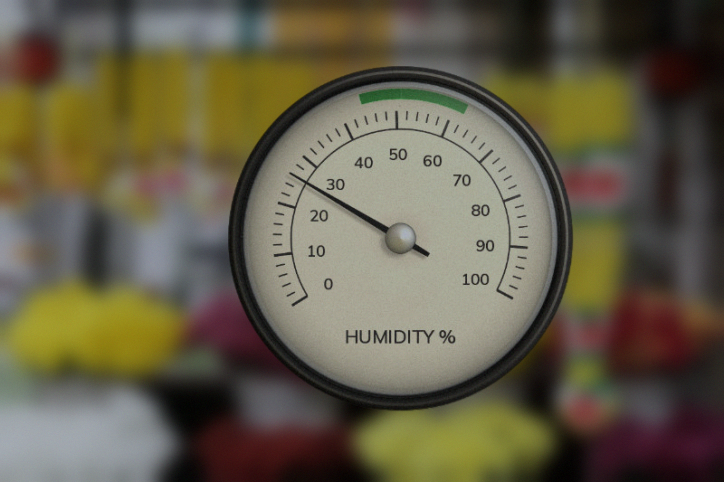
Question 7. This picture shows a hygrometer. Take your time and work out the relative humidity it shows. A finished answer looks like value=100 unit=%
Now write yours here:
value=26 unit=%
